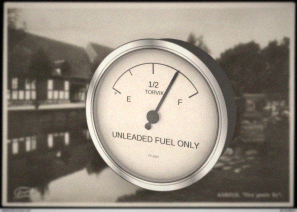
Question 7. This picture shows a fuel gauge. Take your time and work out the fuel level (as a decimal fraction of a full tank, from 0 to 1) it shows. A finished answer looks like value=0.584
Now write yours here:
value=0.75
